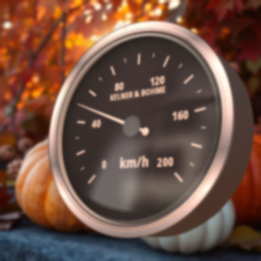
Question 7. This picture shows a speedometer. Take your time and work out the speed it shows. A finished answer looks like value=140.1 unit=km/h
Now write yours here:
value=50 unit=km/h
